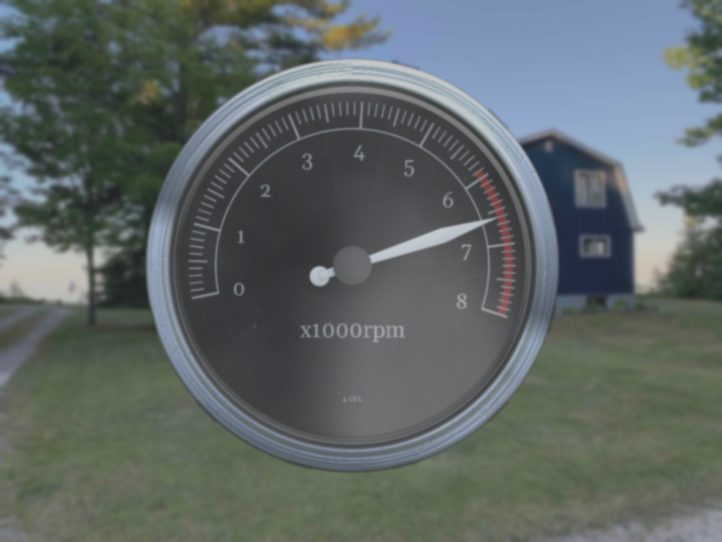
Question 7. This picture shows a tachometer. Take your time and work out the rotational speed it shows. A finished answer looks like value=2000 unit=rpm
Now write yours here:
value=6600 unit=rpm
